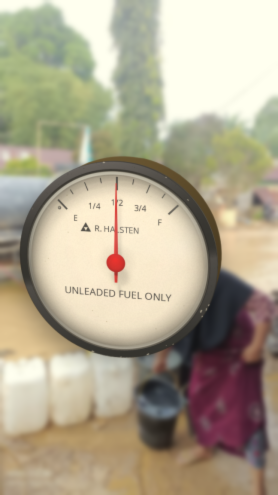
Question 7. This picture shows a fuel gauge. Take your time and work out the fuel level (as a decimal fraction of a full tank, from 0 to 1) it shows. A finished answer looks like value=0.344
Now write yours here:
value=0.5
